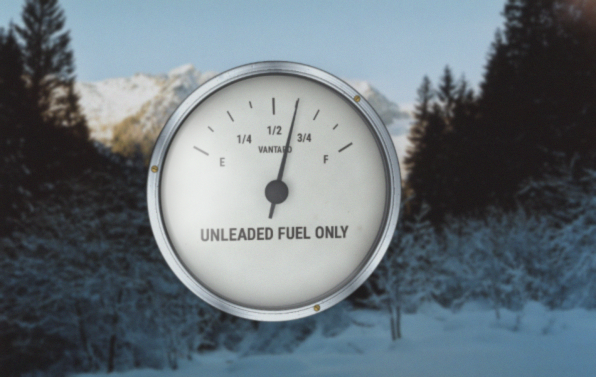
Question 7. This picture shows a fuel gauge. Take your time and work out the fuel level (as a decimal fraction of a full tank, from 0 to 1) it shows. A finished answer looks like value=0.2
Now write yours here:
value=0.625
